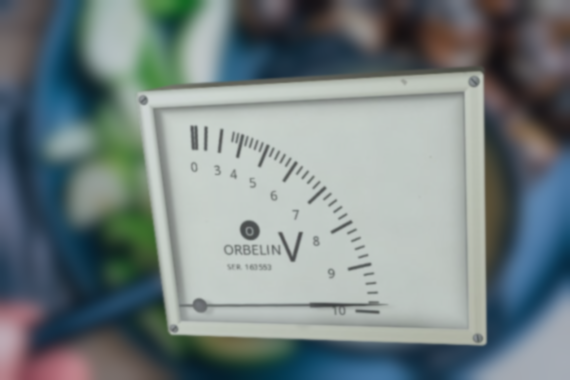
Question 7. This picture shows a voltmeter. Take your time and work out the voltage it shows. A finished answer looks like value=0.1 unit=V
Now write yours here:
value=9.8 unit=V
